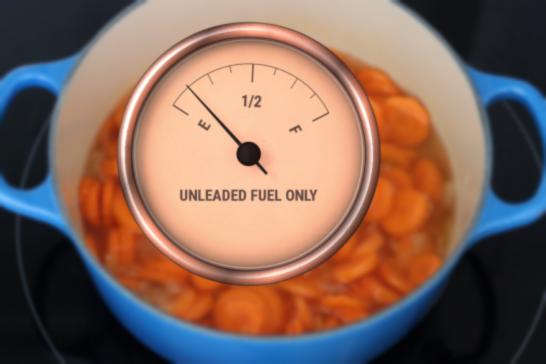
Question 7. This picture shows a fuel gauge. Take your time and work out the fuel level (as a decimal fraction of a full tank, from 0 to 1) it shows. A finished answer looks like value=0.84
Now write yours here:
value=0.125
